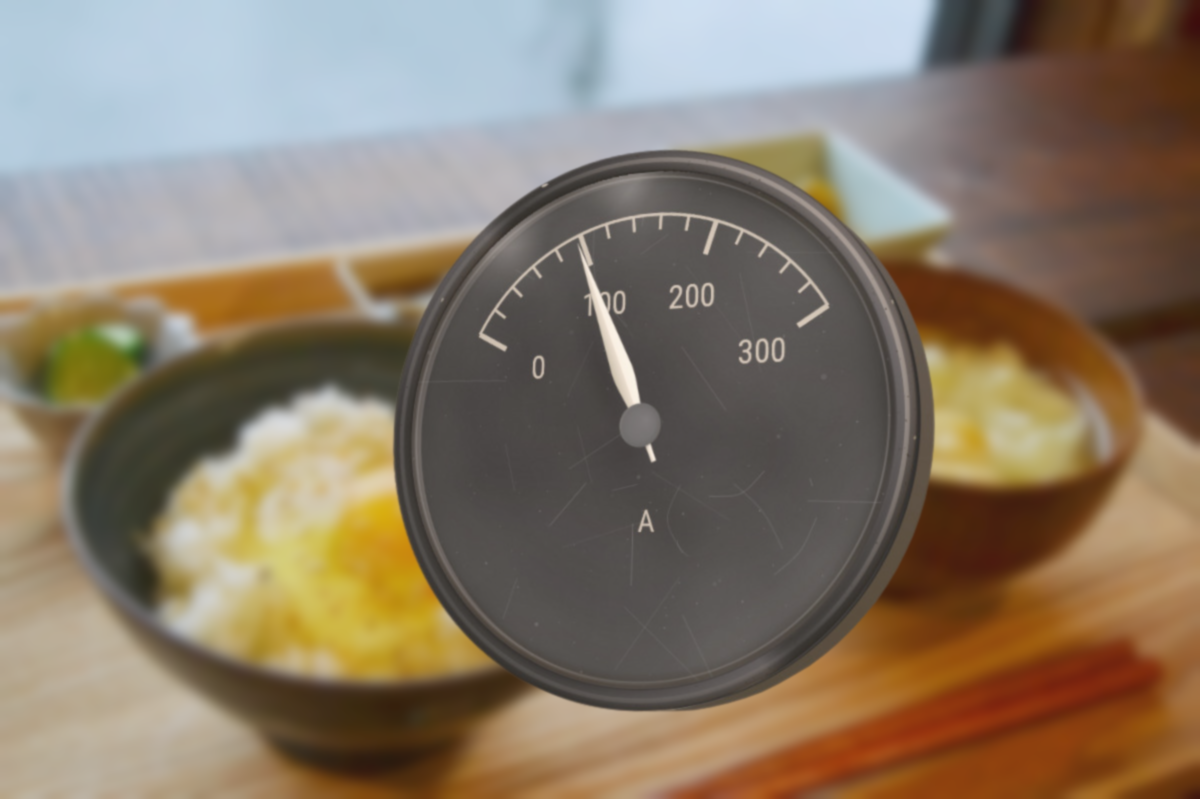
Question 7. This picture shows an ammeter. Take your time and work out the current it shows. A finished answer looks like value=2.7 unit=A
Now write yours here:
value=100 unit=A
